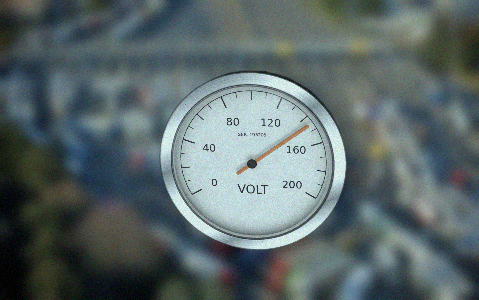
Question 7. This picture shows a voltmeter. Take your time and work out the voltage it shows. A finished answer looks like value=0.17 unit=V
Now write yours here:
value=145 unit=V
